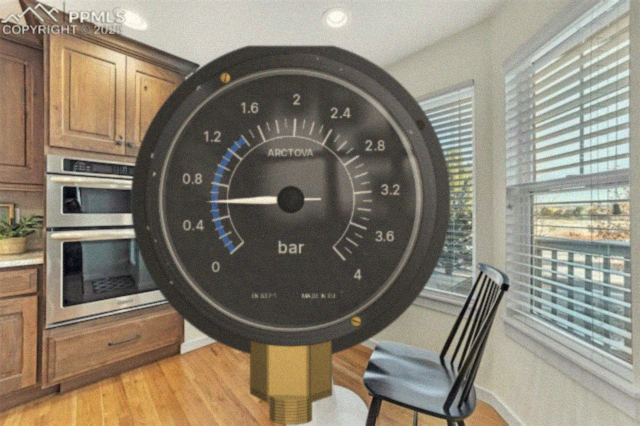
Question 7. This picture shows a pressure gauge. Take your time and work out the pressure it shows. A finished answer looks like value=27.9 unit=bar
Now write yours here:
value=0.6 unit=bar
